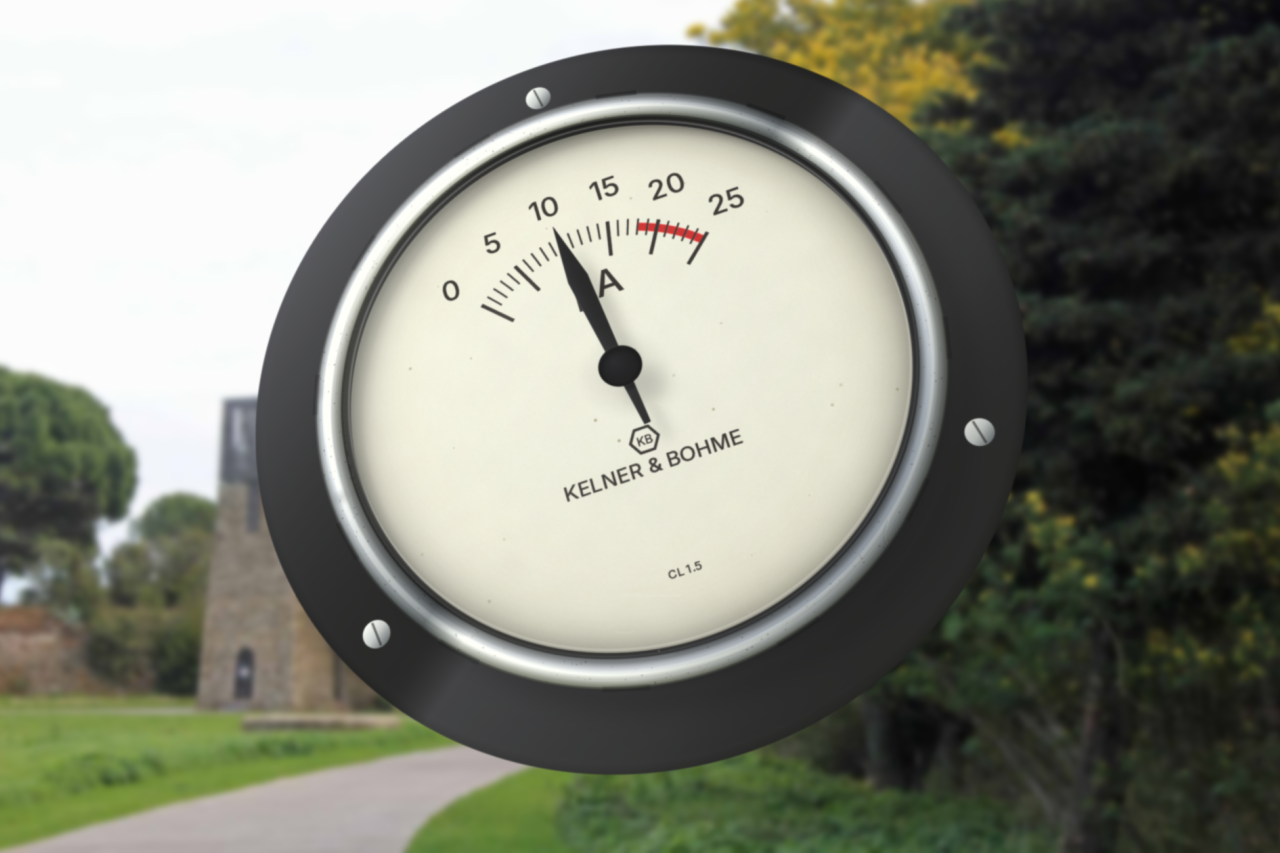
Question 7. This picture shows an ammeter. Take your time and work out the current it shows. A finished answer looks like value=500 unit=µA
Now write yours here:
value=10 unit=µA
